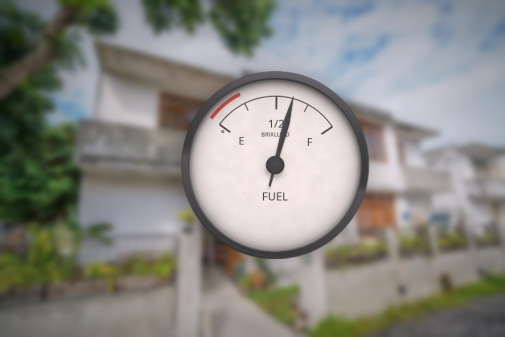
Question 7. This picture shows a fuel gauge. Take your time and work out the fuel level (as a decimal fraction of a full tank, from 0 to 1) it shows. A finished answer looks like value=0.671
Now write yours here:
value=0.625
